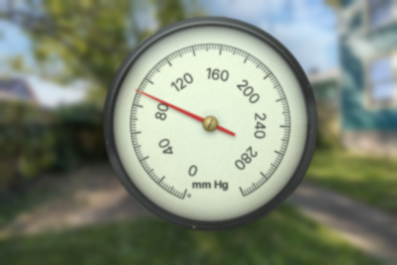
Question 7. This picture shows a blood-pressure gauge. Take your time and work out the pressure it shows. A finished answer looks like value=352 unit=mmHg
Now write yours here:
value=90 unit=mmHg
